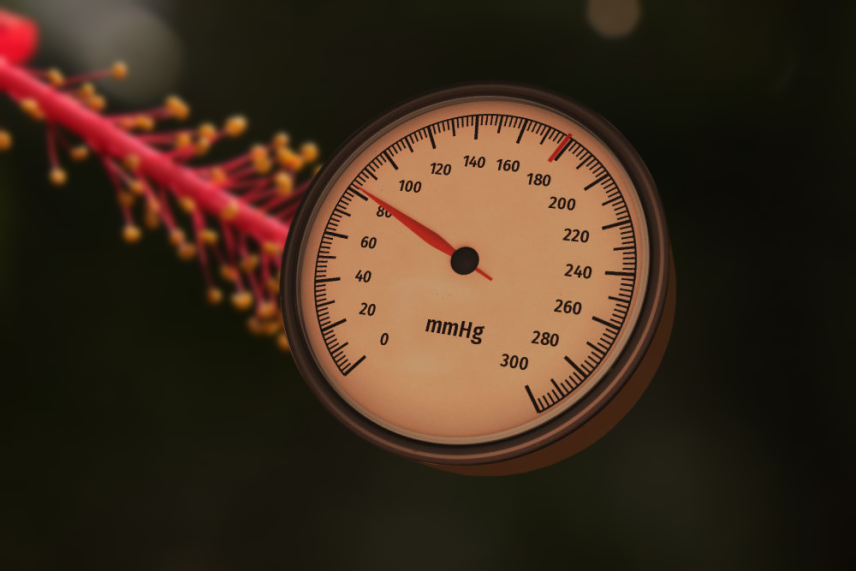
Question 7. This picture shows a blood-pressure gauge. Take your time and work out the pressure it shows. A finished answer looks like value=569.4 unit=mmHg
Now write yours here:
value=82 unit=mmHg
